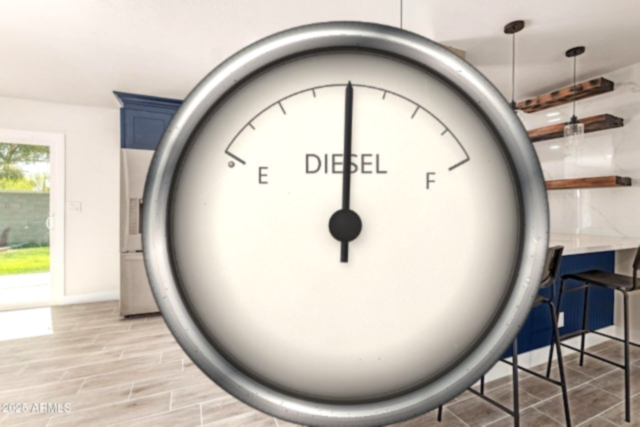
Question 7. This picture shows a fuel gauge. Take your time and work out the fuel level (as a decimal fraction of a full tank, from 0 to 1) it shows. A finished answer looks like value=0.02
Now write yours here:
value=0.5
